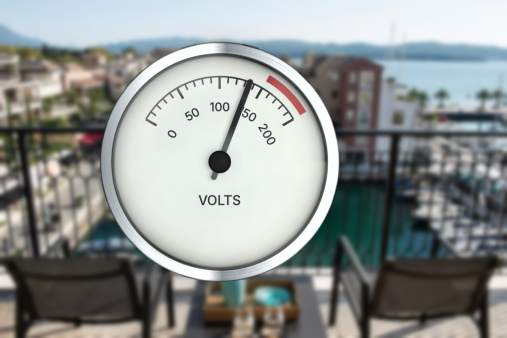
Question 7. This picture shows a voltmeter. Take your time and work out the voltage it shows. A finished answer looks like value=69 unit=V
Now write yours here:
value=135 unit=V
